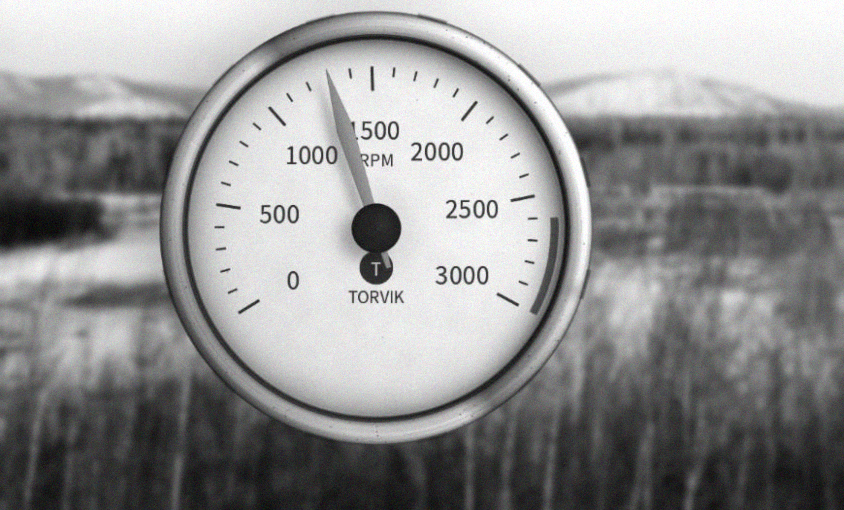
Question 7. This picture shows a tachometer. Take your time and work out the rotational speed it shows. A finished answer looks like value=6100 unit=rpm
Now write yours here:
value=1300 unit=rpm
